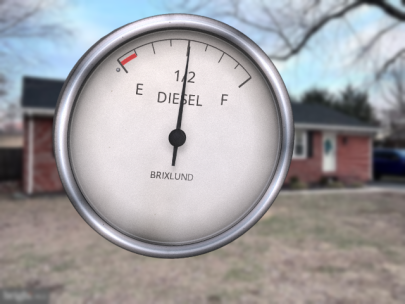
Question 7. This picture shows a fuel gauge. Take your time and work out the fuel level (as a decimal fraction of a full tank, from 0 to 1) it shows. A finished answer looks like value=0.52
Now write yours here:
value=0.5
